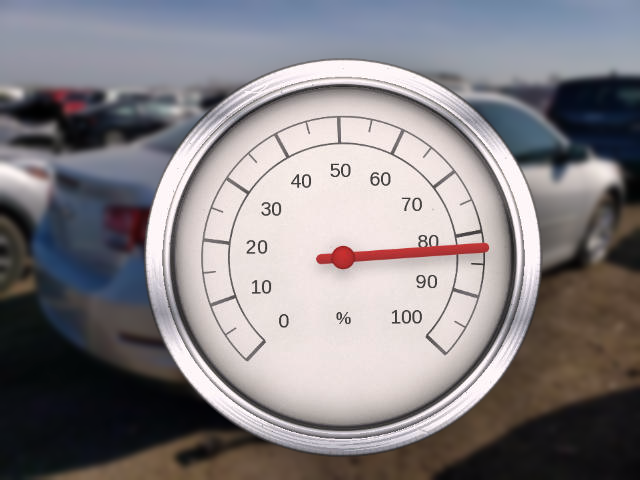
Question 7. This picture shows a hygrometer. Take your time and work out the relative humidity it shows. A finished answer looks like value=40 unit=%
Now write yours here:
value=82.5 unit=%
